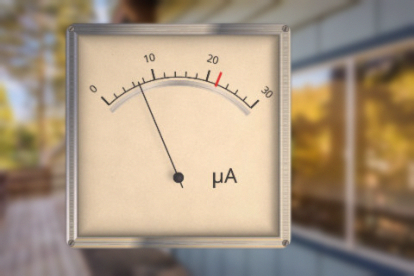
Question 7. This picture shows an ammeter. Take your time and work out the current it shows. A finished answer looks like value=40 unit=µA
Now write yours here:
value=7 unit=µA
